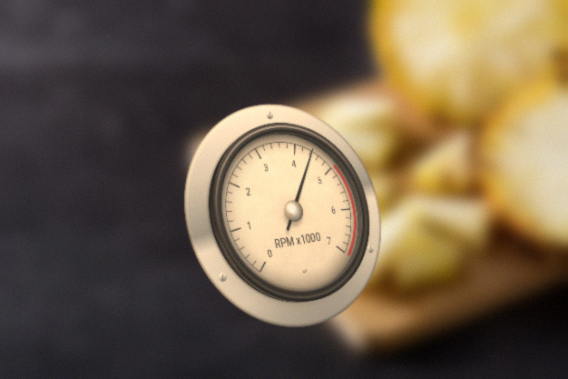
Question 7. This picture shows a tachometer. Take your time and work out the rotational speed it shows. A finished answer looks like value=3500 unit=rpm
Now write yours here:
value=4400 unit=rpm
